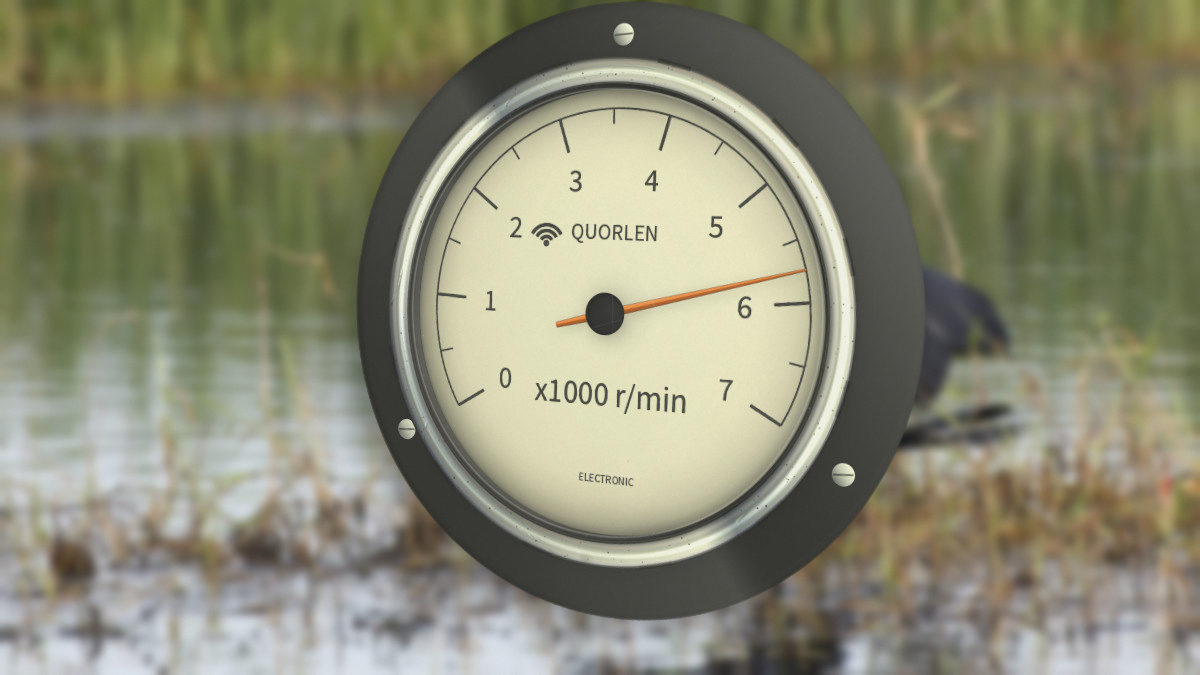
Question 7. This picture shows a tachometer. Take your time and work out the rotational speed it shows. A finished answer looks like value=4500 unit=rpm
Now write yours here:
value=5750 unit=rpm
